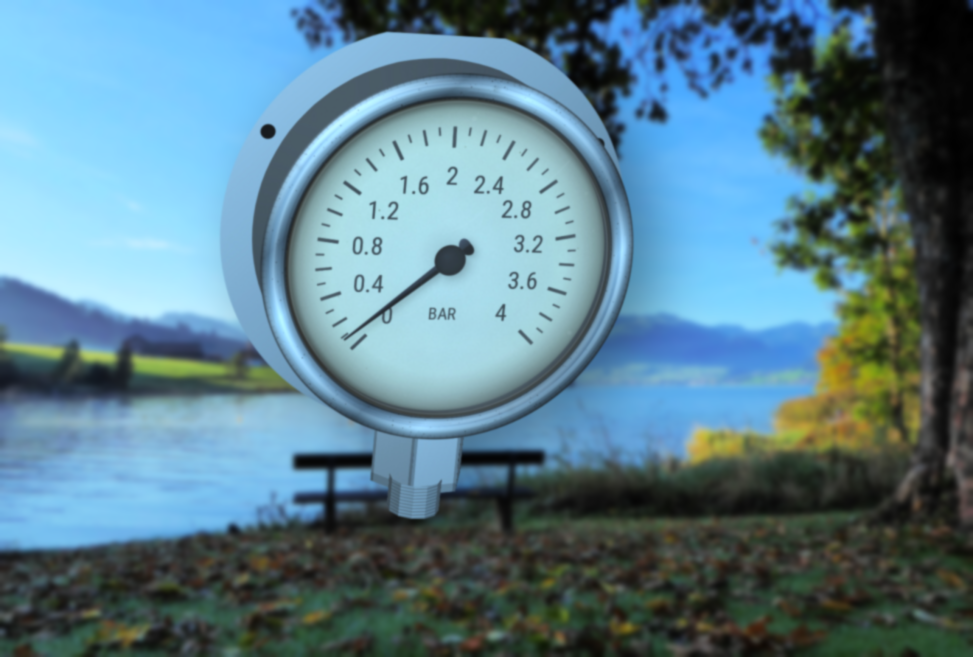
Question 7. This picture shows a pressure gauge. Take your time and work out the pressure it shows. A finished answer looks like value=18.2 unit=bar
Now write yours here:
value=0.1 unit=bar
